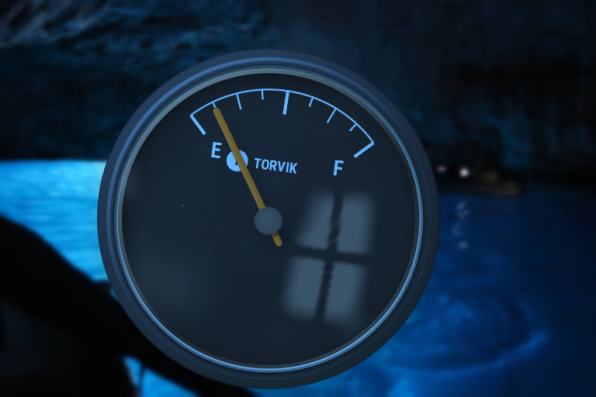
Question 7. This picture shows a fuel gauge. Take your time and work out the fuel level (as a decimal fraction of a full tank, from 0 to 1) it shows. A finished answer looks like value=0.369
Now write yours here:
value=0.125
